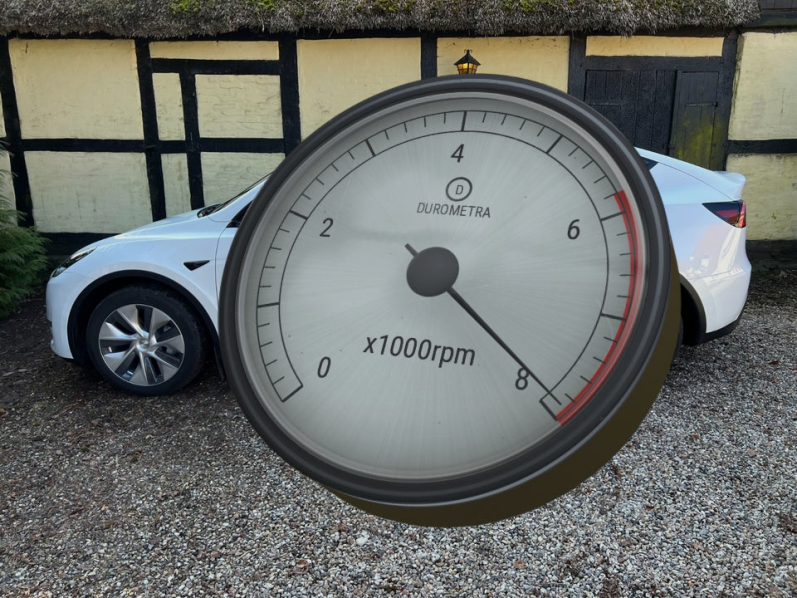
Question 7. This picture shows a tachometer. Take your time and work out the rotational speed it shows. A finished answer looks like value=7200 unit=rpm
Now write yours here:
value=7900 unit=rpm
